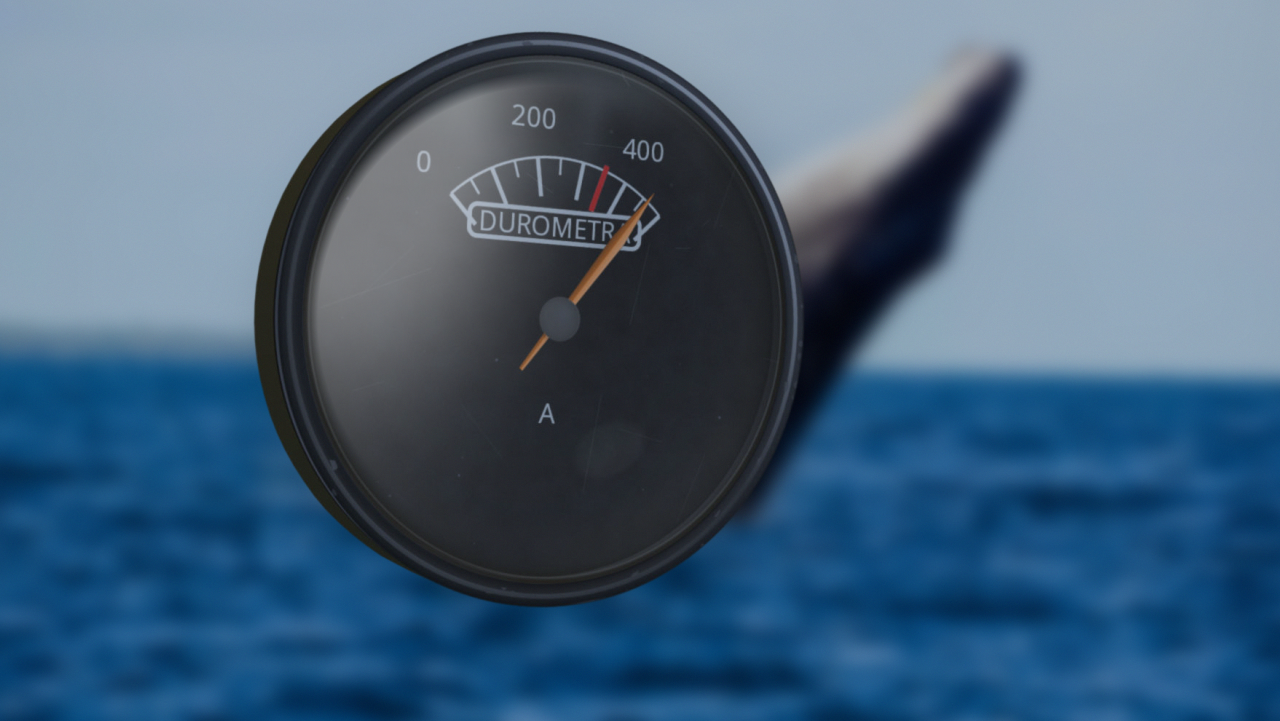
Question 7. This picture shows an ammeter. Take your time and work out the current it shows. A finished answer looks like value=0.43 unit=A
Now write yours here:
value=450 unit=A
